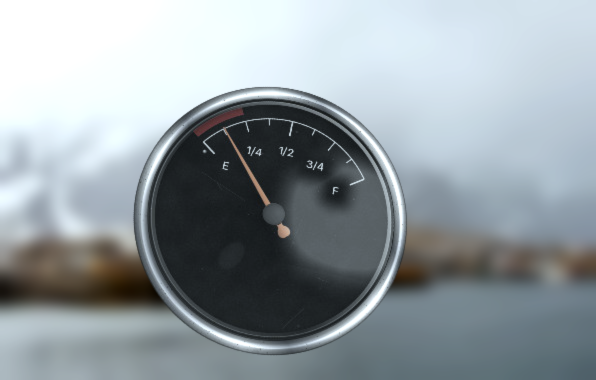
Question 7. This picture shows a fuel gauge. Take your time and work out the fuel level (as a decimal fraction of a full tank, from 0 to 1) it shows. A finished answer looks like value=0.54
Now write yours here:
value=0.125
